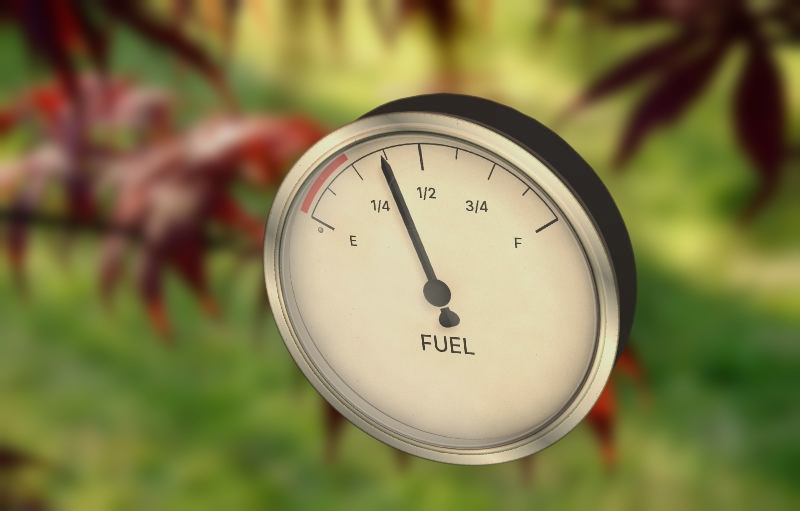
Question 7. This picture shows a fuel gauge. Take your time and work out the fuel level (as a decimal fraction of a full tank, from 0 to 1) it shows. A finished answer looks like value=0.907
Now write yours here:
value=0.375
